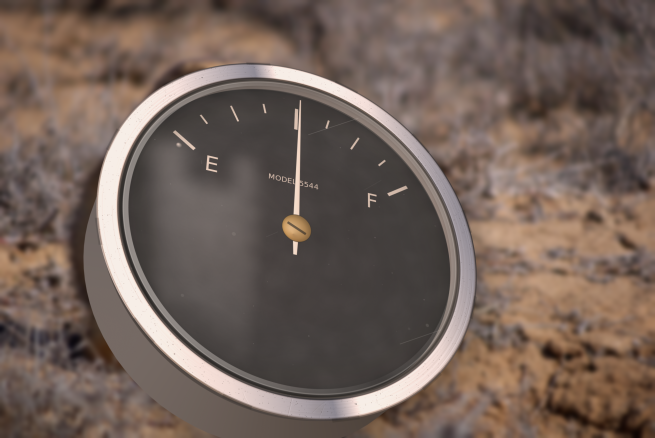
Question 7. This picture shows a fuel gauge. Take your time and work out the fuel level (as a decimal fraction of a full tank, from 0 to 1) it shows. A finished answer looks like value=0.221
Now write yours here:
value=0.5
